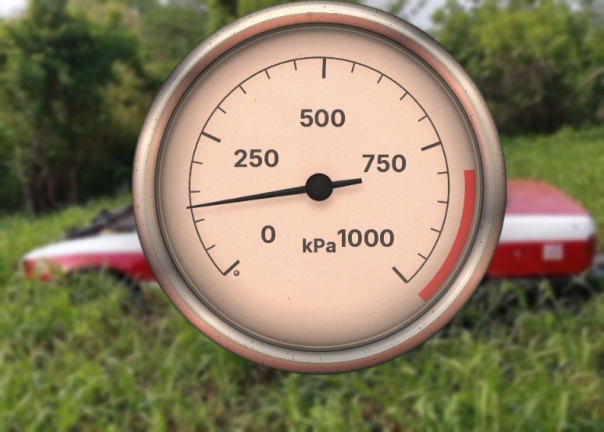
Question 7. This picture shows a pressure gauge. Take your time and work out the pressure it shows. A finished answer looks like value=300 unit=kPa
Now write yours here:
value=125 unit=kPa
